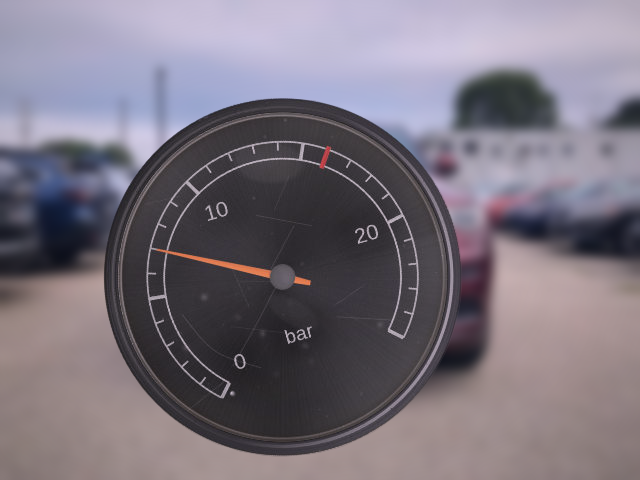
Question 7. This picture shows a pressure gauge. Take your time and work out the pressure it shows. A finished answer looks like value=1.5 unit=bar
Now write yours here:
value=7 unit=bar
